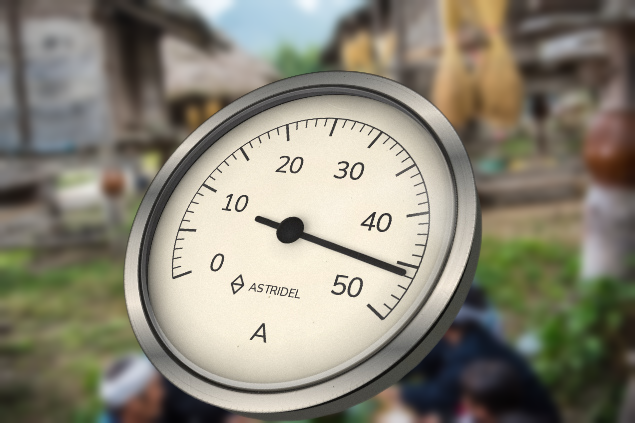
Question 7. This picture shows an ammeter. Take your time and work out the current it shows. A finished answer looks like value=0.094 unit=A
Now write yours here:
value=46 unit=A
